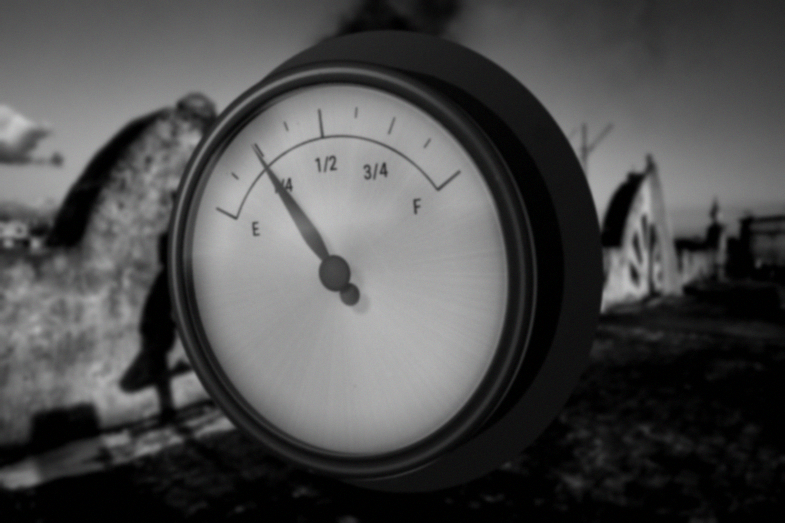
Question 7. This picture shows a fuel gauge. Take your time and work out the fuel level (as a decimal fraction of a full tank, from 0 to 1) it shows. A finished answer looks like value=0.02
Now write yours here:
value=0.25
